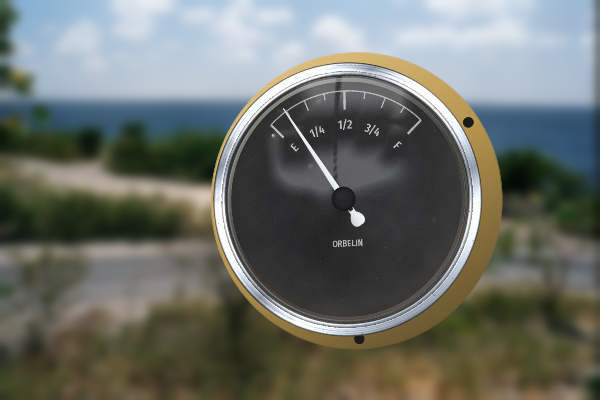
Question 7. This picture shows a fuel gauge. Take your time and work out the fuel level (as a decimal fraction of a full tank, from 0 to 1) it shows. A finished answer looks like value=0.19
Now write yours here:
value=0.125
